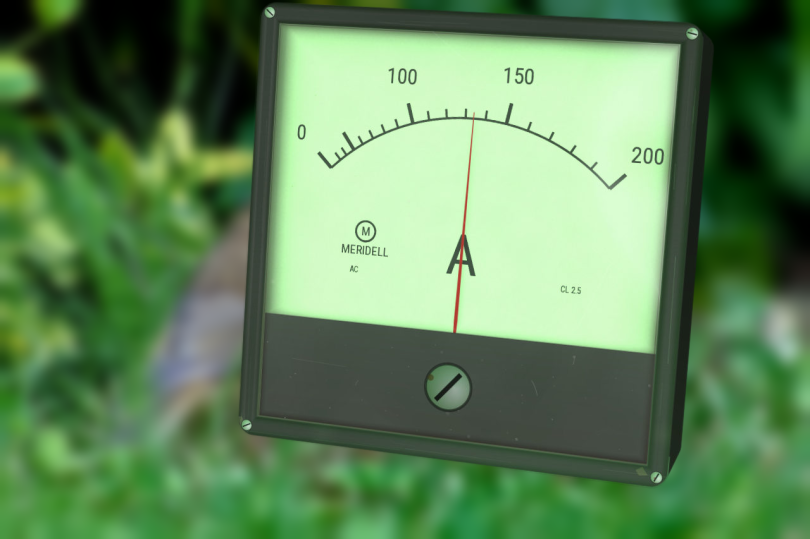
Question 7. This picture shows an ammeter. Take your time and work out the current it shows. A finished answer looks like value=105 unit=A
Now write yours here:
value=135 unit=A
